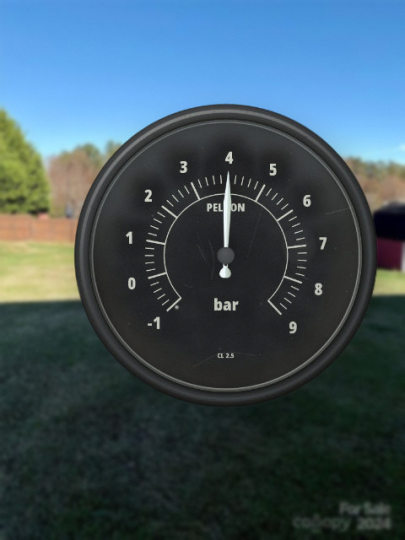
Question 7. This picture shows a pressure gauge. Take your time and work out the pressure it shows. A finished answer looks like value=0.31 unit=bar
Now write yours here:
value=4 unit=bar
